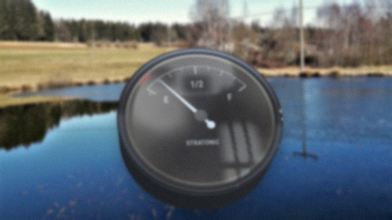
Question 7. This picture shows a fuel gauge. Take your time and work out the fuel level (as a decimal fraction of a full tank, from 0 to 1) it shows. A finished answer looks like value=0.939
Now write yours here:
value=0.125
